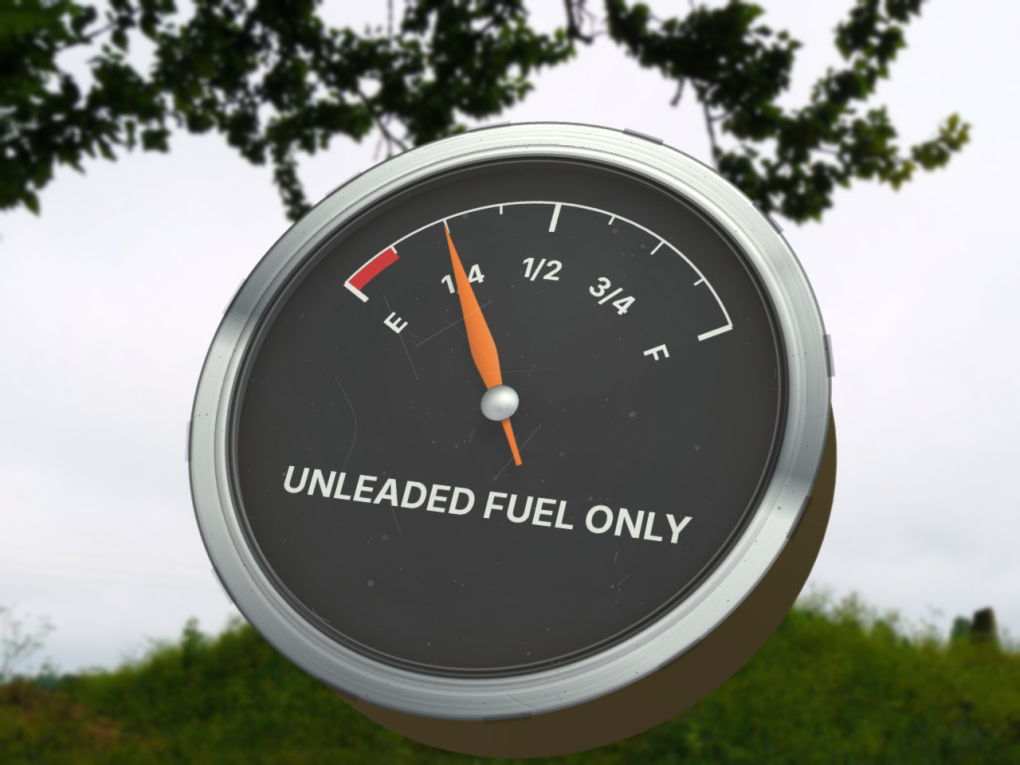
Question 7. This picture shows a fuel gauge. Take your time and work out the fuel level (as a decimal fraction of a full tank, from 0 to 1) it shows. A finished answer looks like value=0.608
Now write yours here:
value=0.25
